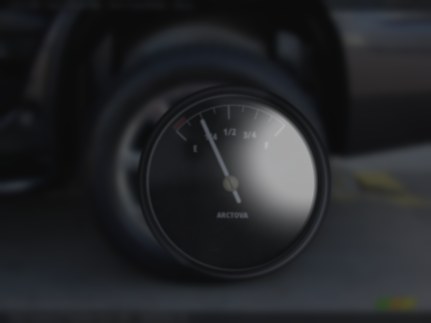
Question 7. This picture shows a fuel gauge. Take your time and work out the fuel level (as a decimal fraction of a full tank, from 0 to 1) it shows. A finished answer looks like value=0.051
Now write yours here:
value=0.25
